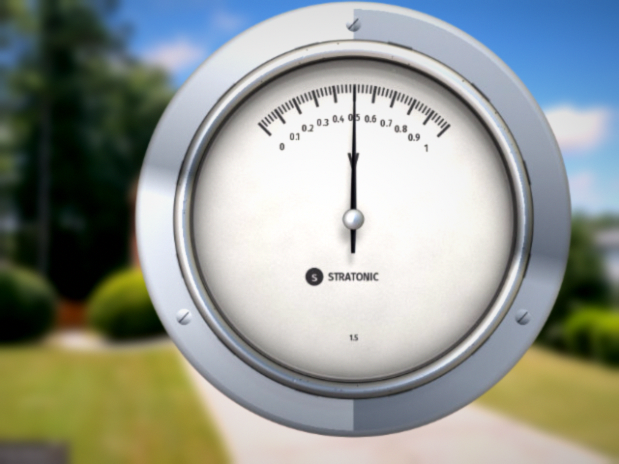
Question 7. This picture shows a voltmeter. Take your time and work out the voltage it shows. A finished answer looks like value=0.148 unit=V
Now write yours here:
value=0.5 unit=V
